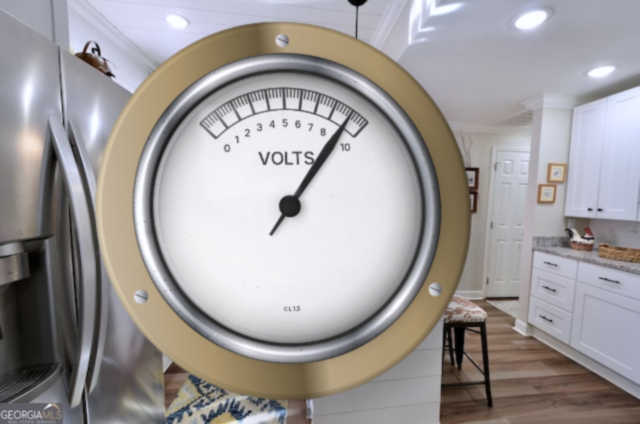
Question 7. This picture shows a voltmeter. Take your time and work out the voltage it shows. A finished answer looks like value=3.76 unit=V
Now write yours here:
value=9 unit=V
